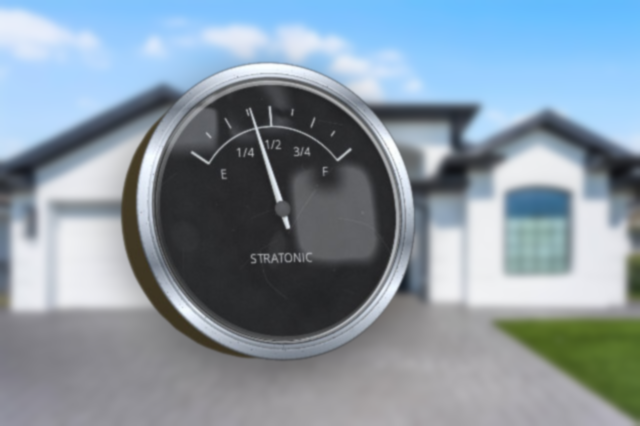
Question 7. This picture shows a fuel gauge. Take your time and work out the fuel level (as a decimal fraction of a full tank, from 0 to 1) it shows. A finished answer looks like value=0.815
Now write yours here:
value=0.375
